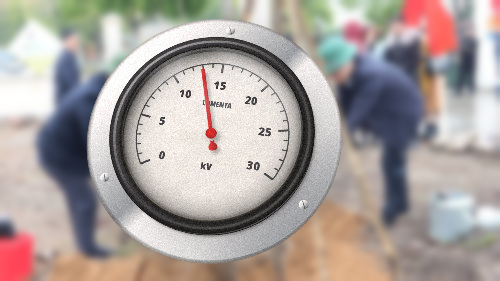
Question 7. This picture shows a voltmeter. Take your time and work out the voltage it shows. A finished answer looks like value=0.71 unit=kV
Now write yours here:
value=13 unit=kV
